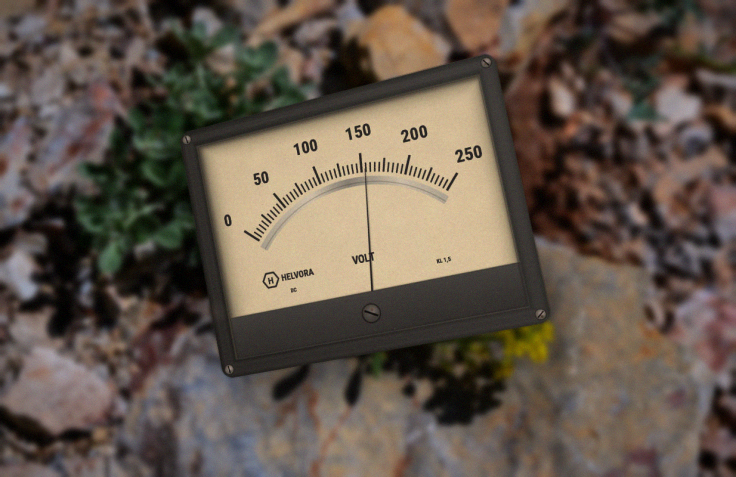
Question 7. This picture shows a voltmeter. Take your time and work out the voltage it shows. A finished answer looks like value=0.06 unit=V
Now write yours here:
value=155 unit=V
